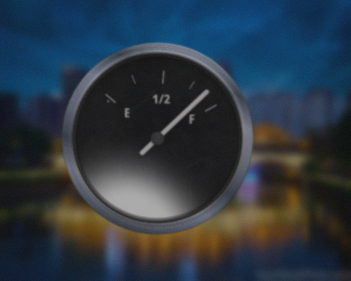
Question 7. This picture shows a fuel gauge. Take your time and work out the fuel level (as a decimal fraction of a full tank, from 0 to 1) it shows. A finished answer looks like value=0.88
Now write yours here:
value=0.875
